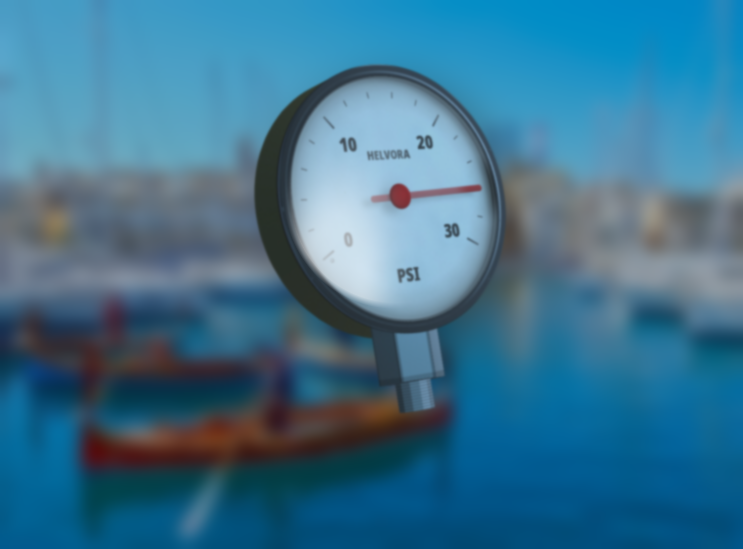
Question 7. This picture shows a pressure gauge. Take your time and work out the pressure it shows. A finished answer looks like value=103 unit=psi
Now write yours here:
value=26 unit=psi
